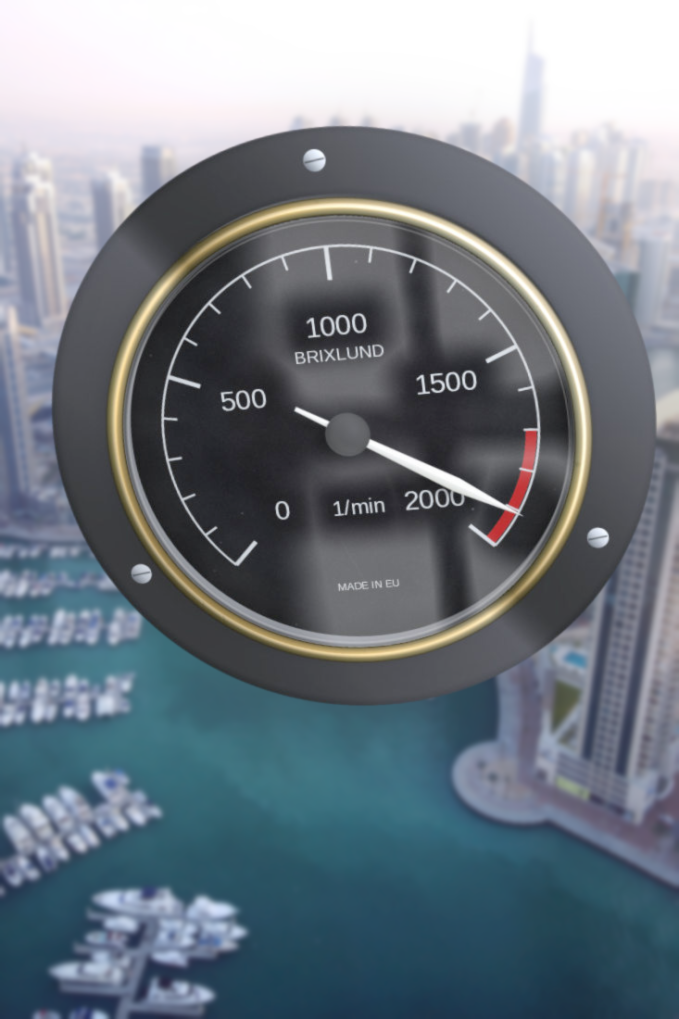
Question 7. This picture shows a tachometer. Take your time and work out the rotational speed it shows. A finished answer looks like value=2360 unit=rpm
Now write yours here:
value=1900 unit=rpm
